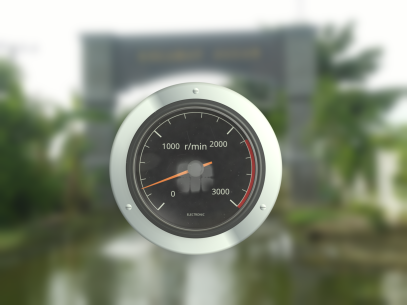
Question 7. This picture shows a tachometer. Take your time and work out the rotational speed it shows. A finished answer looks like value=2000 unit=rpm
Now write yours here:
value=300 unit=rpm
